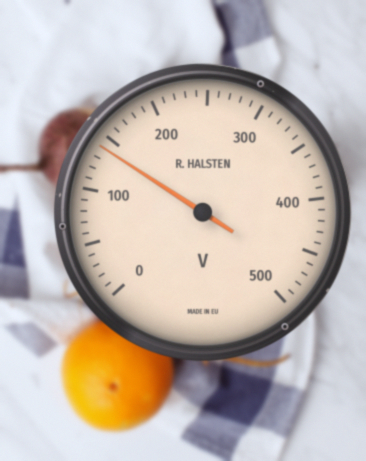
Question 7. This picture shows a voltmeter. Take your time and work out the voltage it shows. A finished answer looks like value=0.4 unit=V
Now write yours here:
value=140 unit=V
